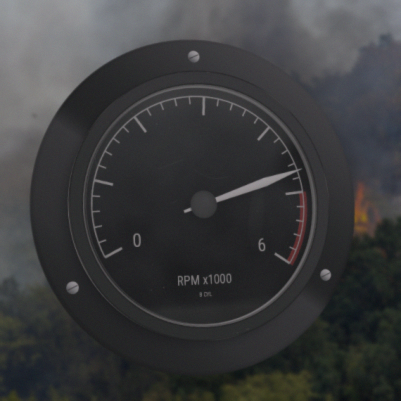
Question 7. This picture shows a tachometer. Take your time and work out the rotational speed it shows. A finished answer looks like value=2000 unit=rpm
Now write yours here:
value=4700 unit=rpm
